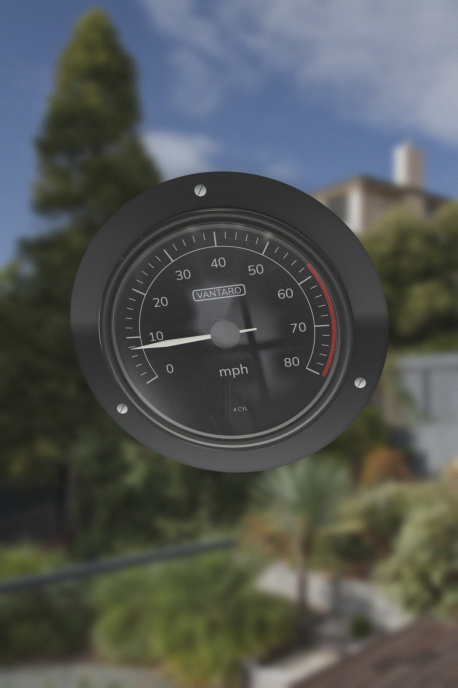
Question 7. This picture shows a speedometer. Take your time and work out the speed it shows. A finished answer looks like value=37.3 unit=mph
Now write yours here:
value=8 unit=mph
